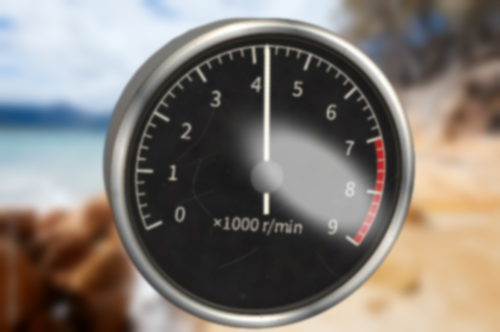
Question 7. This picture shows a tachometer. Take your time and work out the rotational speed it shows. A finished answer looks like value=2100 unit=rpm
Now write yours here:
value=4200 unit=rpm
